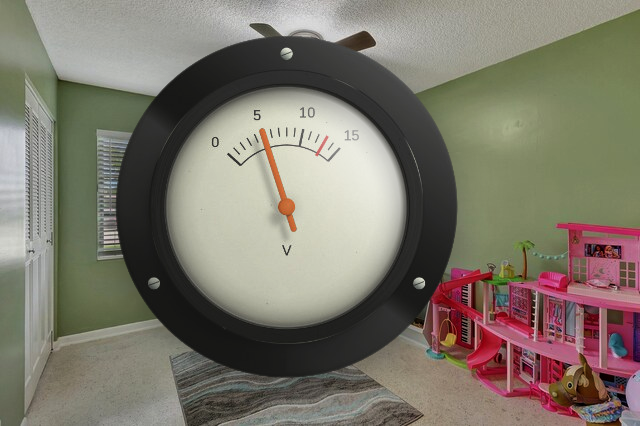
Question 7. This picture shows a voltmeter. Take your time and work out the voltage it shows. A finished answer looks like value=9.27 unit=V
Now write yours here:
value=5 unit=V
